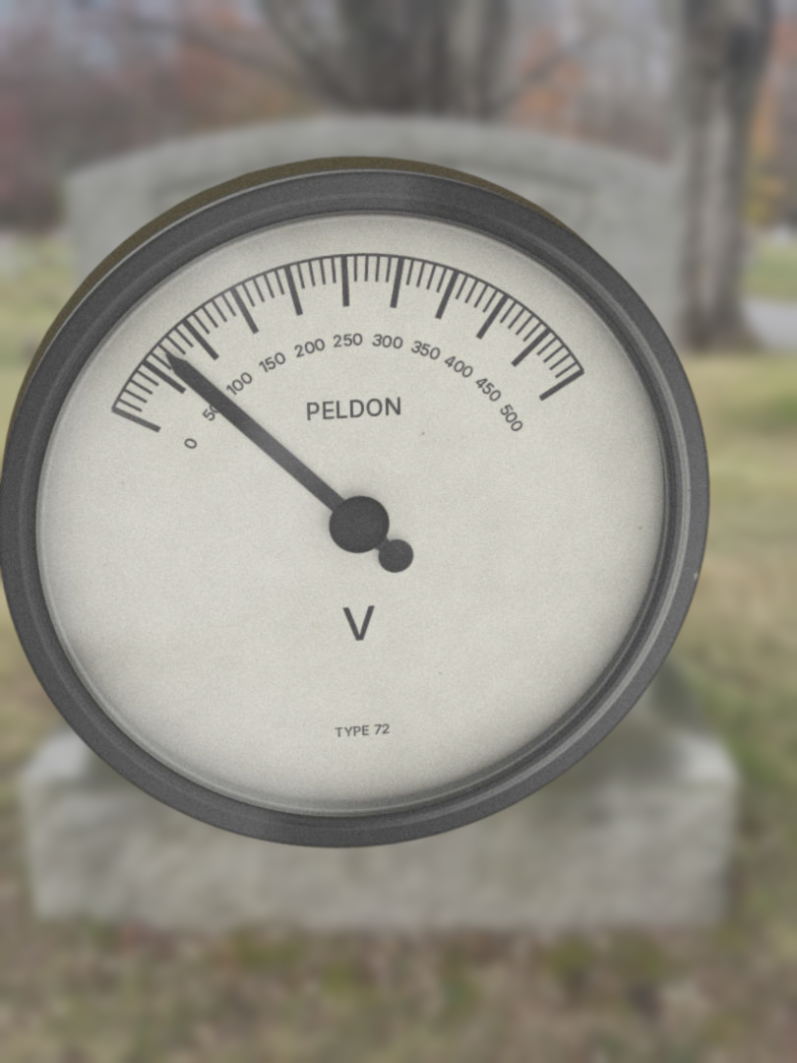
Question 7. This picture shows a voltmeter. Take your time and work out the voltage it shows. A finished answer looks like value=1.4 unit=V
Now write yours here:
value=70 unit=V
